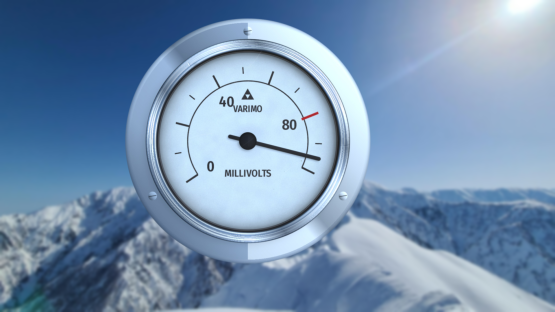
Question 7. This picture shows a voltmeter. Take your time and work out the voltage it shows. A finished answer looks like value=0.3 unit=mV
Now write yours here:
value=95 unit=mV
